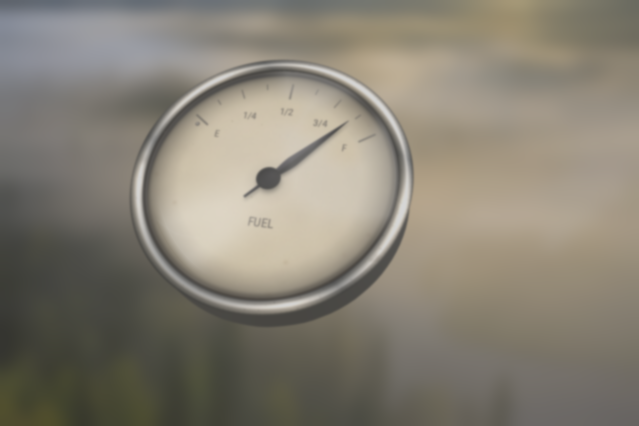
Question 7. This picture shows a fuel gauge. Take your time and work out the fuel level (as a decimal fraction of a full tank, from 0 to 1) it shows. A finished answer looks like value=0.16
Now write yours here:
value=0.875
